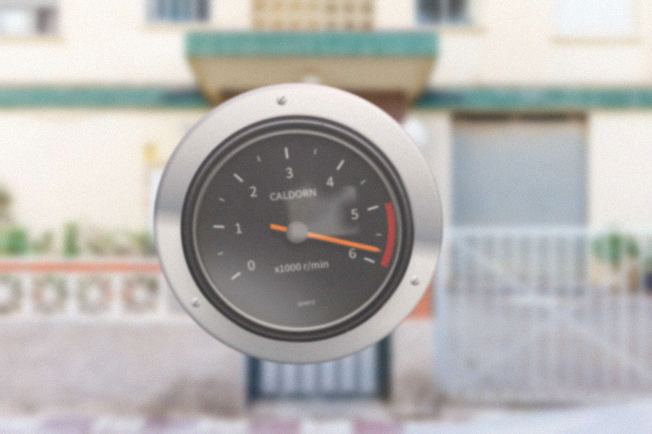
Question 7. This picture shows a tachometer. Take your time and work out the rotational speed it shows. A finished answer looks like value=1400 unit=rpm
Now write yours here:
value=5750 unit=rpm
